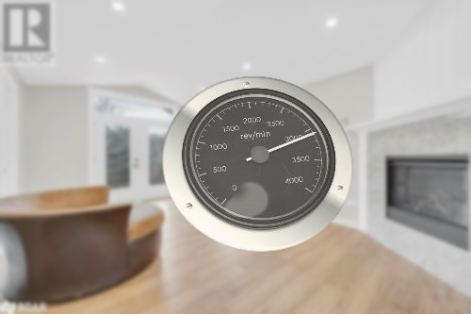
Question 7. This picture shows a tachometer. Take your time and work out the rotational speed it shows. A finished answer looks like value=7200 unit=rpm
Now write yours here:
value=3100 unit=rpm
